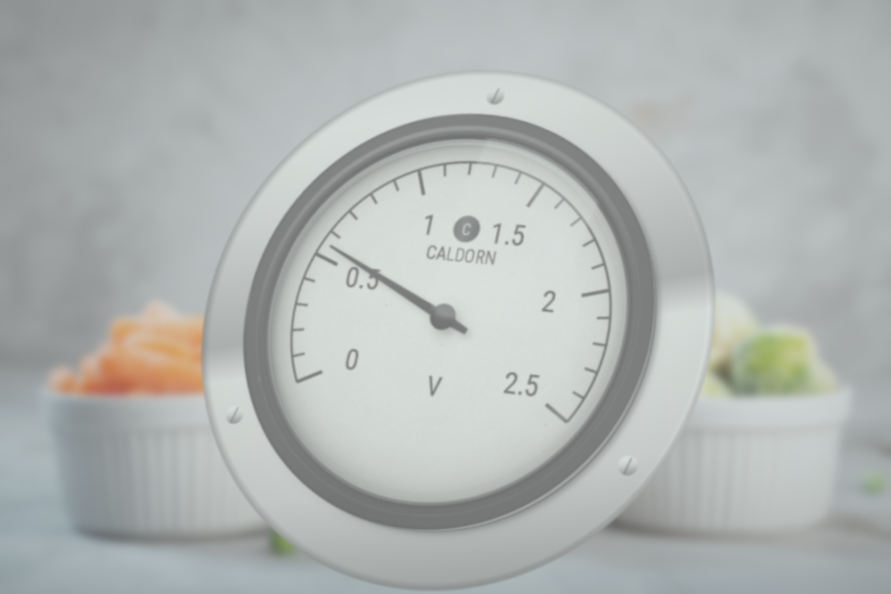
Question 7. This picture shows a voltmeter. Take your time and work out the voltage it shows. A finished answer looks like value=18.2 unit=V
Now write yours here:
value=0.55 unit=V
